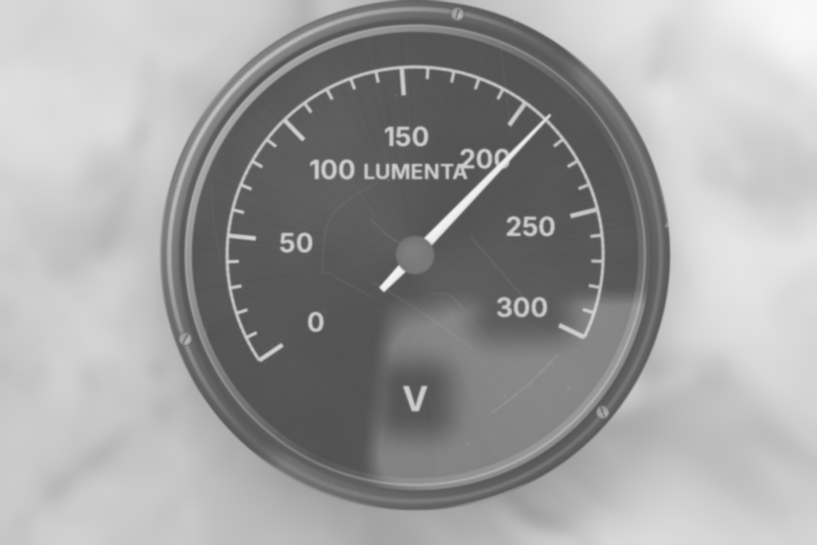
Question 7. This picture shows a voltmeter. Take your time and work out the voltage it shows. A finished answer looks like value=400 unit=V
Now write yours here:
value=210 unit=V
